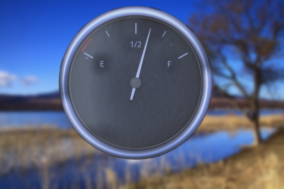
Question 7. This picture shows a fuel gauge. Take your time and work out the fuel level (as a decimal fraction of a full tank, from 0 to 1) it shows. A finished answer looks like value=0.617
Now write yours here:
value=0.625
